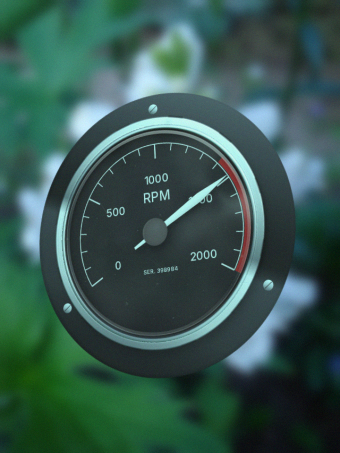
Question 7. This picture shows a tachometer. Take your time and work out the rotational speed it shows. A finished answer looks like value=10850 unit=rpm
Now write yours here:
value=1500 unit=rpm
